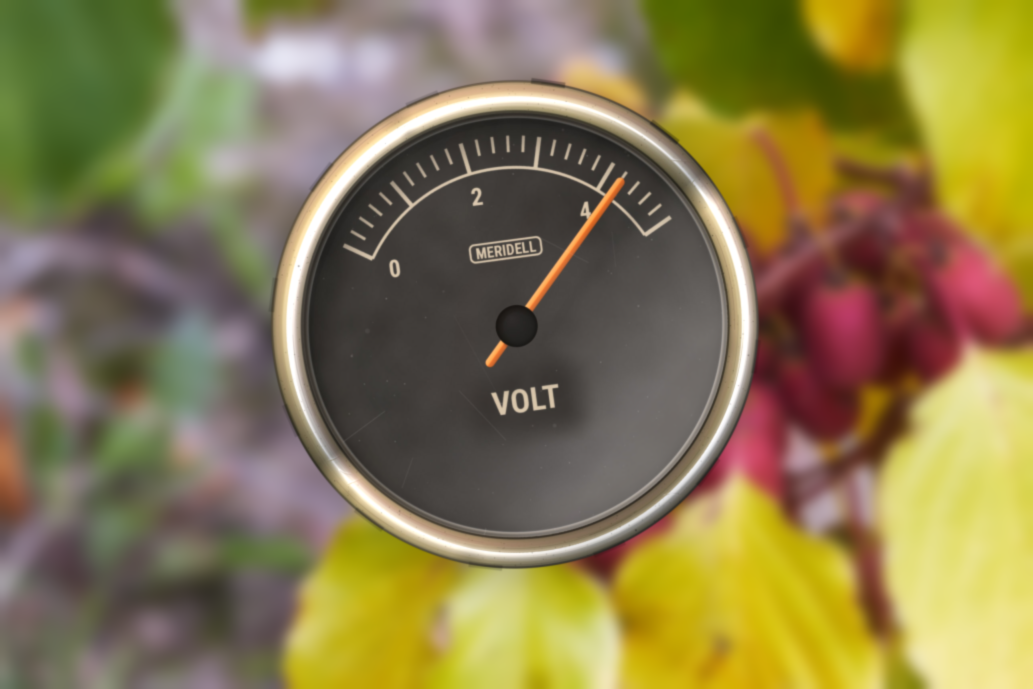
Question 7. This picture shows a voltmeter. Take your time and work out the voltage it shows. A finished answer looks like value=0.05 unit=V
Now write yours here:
value=4.2 unit=V
